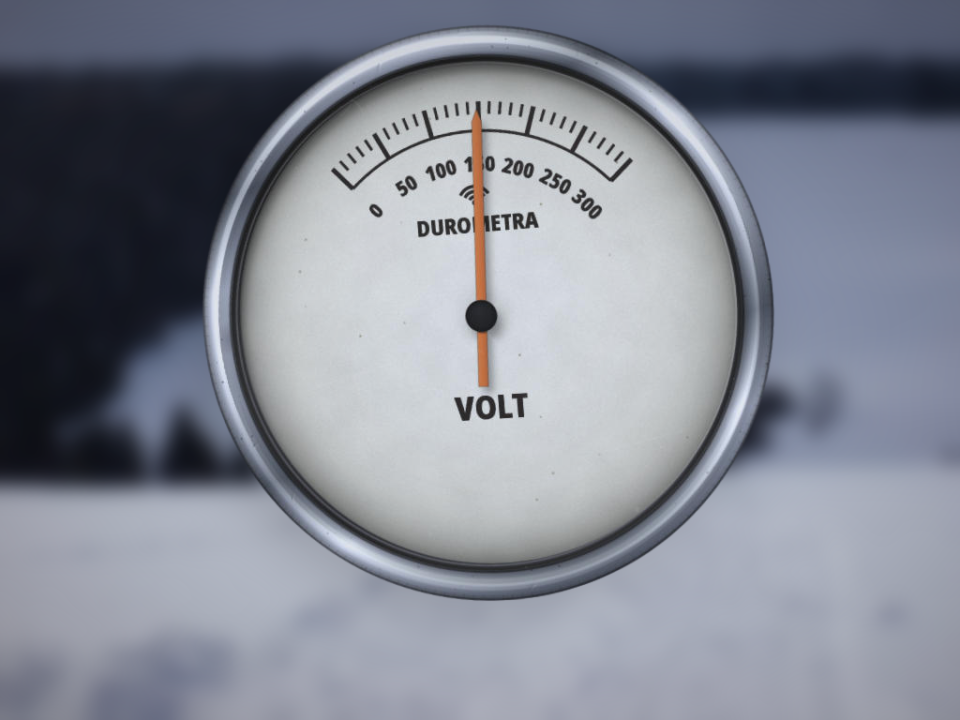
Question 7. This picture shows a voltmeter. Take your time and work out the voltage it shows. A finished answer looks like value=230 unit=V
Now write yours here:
value=150 unit=V
